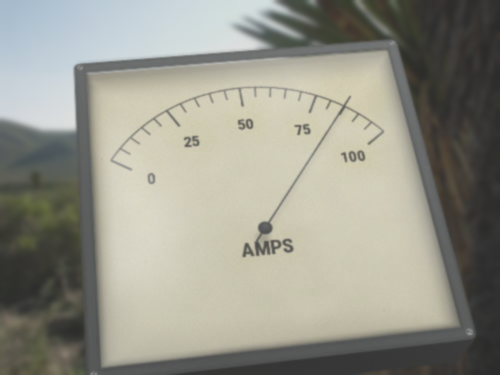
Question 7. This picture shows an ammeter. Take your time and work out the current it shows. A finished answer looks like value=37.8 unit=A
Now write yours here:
value=85 unit=A
